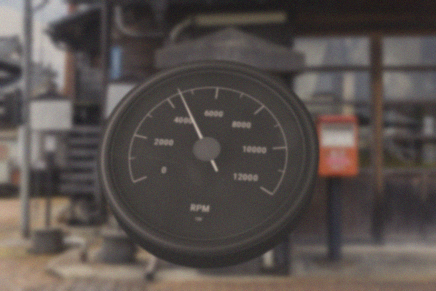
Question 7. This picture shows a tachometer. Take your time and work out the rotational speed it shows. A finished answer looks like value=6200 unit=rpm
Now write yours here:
value=4500 unit=rpm
